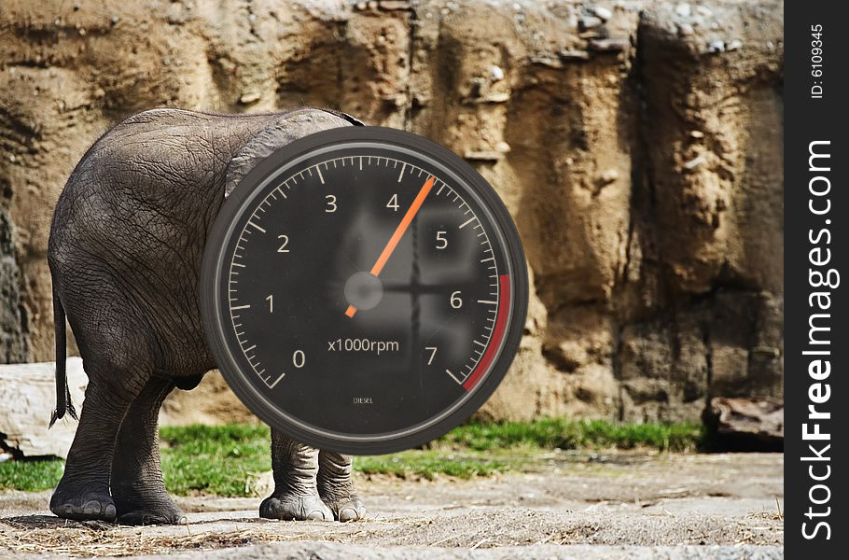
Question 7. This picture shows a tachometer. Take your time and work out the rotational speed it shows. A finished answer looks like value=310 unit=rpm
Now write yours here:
value=4350 unit=rpm
